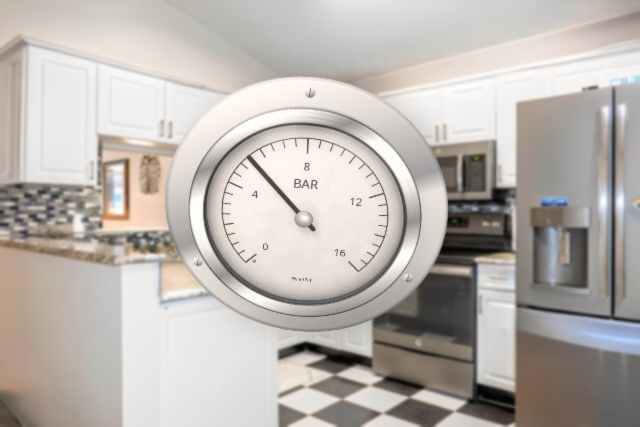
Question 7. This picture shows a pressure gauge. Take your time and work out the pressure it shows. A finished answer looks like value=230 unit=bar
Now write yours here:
value=5.5 unit=bar
